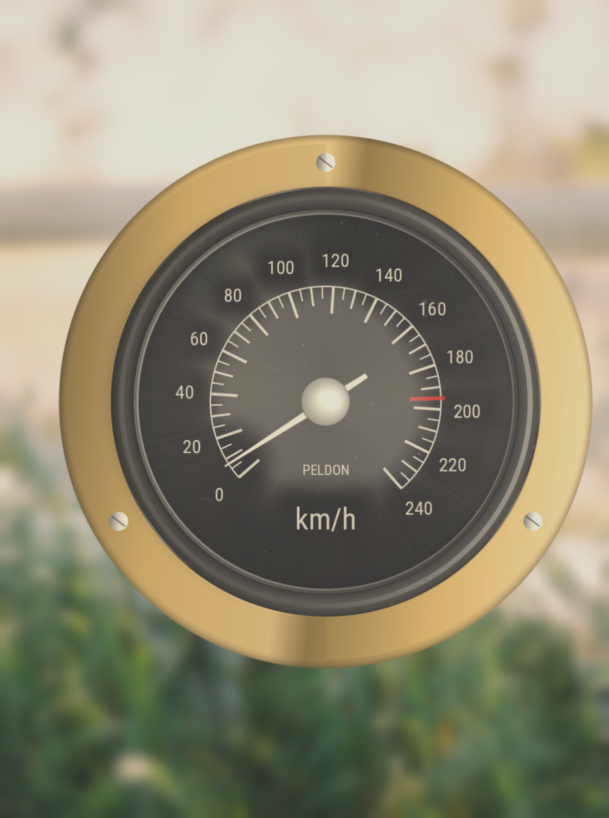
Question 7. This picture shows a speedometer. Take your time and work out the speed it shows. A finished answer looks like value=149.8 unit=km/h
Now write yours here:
value=7.5 unit=km/h
